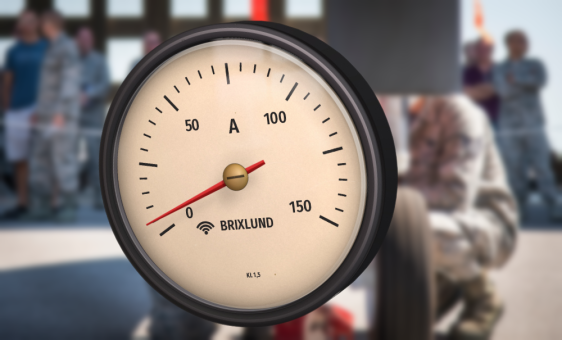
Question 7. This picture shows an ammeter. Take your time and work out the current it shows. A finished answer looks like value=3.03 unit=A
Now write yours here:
value=5 unit=A
